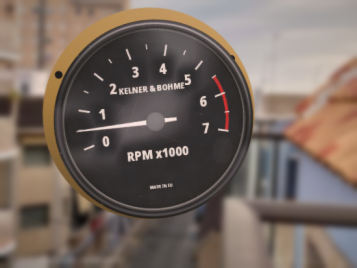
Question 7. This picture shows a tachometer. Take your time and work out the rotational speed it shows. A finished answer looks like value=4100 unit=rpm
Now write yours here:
value=500 unit=rpm
